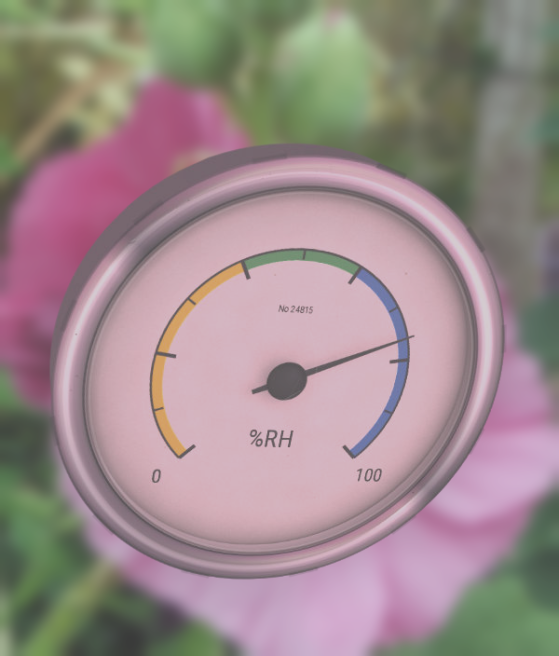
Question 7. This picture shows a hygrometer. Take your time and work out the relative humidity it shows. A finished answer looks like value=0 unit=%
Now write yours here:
value=75 unit=%
